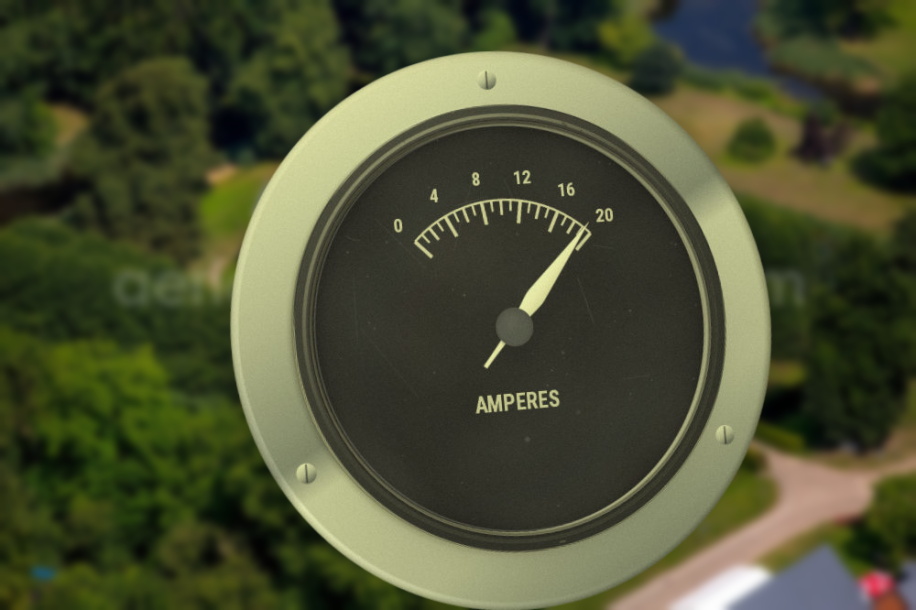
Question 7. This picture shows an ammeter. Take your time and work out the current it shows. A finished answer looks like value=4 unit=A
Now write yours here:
value=19 unit=A
